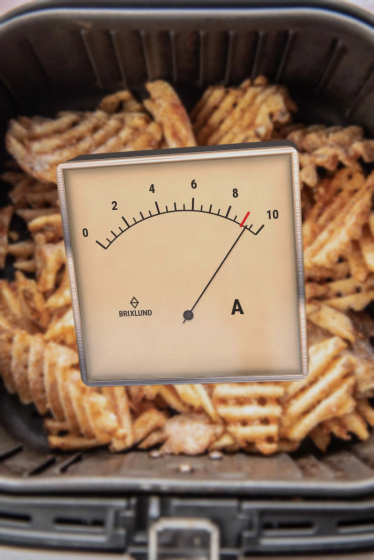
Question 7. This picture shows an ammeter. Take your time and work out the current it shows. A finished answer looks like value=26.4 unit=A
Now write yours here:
value=9.25 unit=A
